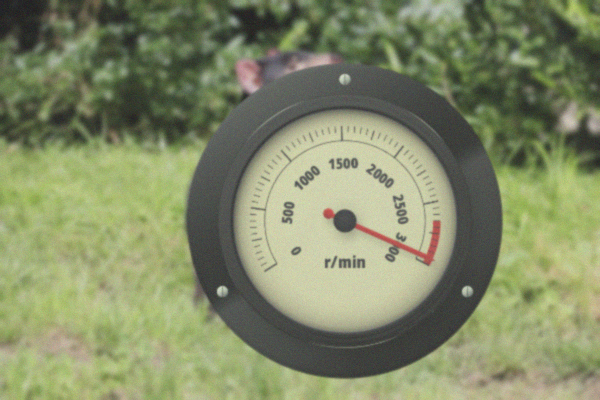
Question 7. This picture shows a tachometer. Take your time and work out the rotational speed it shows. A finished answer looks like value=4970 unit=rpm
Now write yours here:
value=2950 unit=rpm
